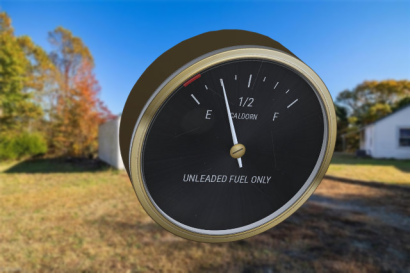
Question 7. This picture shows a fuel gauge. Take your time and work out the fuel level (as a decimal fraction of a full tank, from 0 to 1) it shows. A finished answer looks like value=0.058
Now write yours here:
value=0.25
